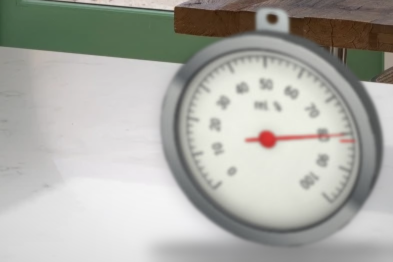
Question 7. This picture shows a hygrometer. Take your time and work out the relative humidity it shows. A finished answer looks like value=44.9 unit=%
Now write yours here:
value=80 unit=%
